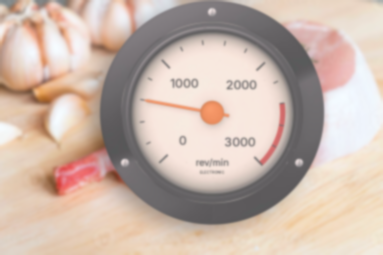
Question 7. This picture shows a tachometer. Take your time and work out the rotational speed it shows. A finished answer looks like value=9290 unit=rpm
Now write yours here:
value=600 unit=rpm
